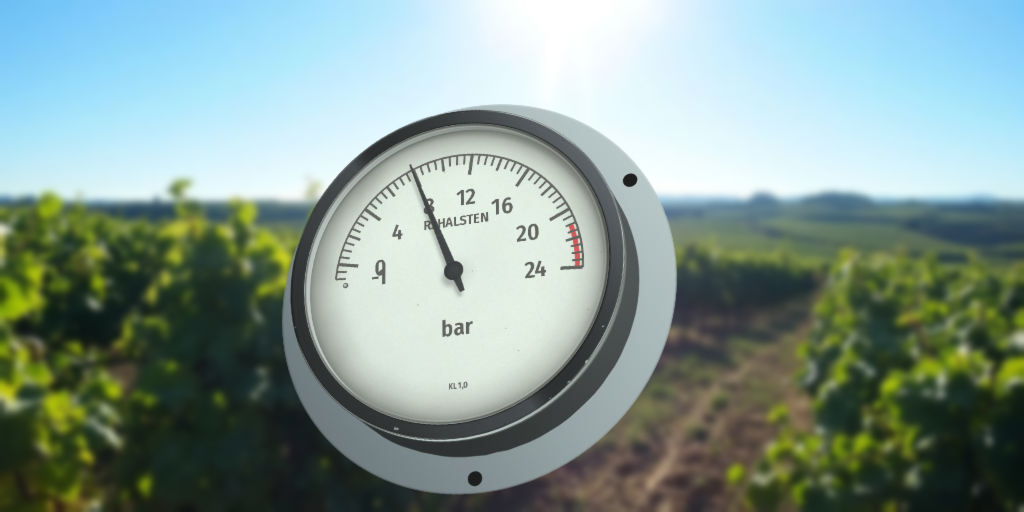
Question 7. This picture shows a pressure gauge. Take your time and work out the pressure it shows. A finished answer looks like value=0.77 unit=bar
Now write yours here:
value=8 unit=bar
